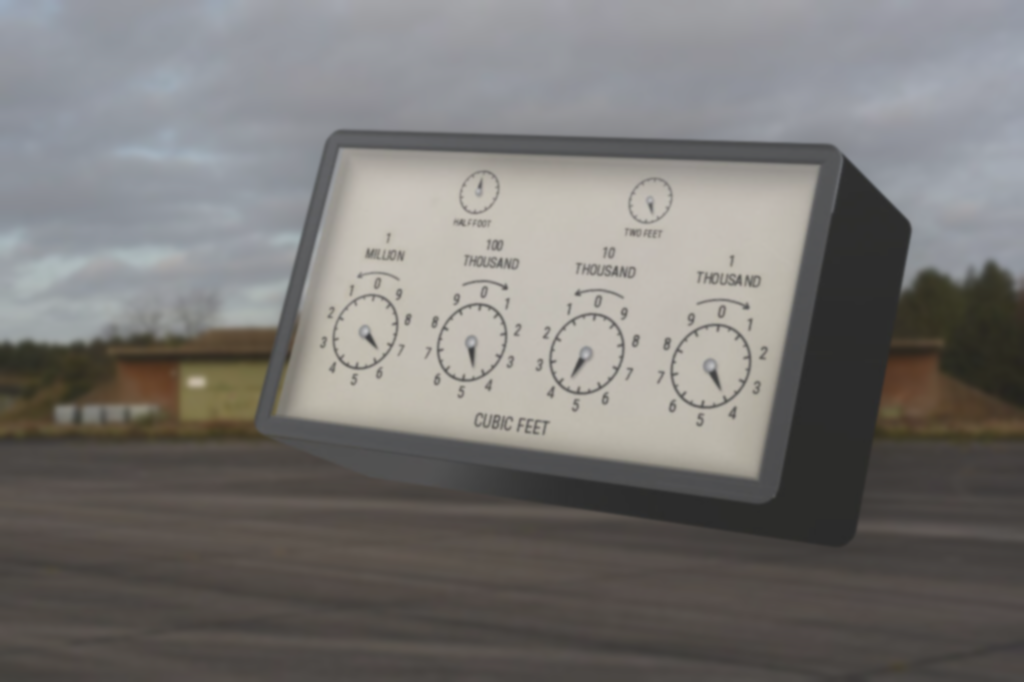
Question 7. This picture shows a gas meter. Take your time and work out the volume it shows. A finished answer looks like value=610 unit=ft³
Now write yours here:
value=644400 unit=ft³
